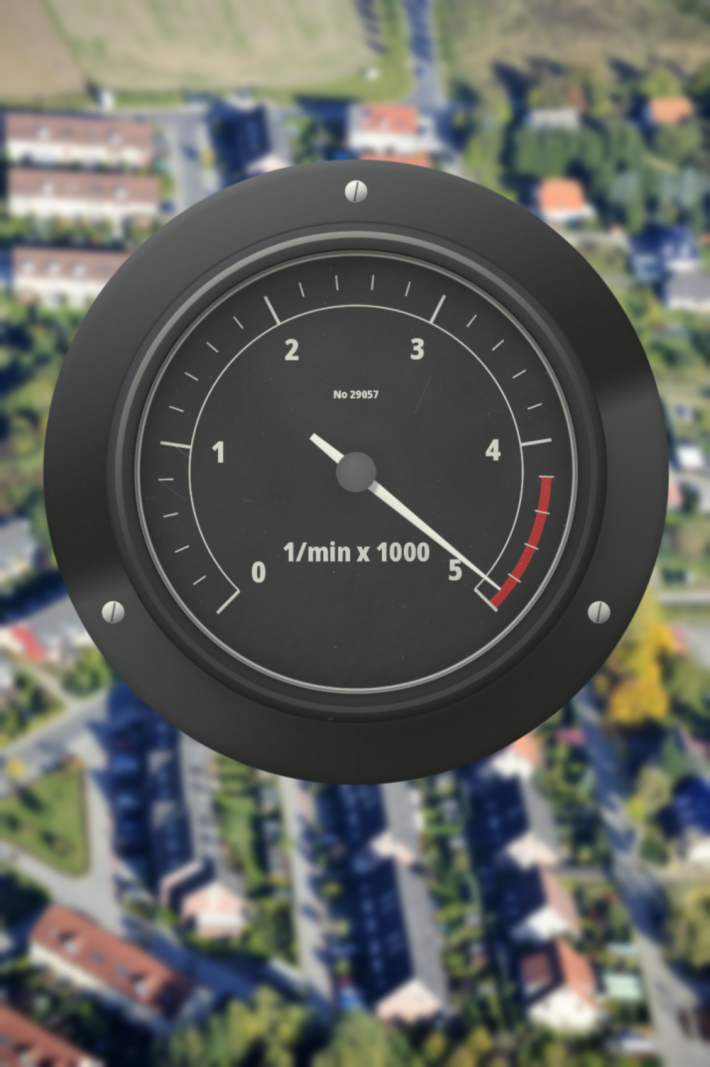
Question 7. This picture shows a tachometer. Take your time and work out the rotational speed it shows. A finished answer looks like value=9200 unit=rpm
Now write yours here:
value=4900 unit=rpm
